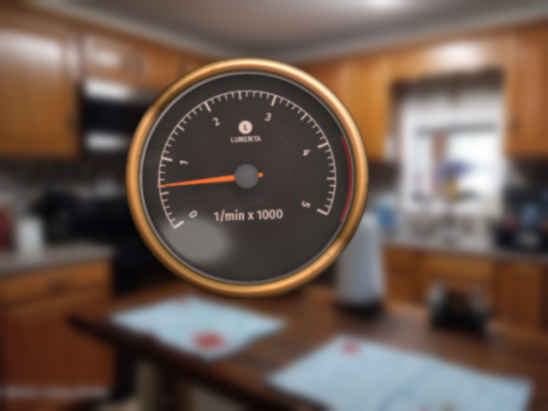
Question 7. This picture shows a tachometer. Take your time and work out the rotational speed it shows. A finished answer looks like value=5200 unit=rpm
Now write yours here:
value=600 unit=rpm
